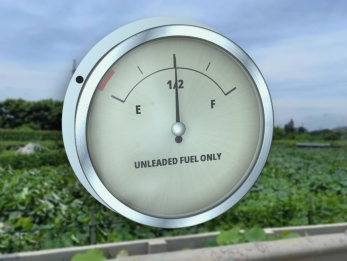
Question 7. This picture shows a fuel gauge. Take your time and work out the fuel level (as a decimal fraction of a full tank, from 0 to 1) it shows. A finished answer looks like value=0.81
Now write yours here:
value=0.5
